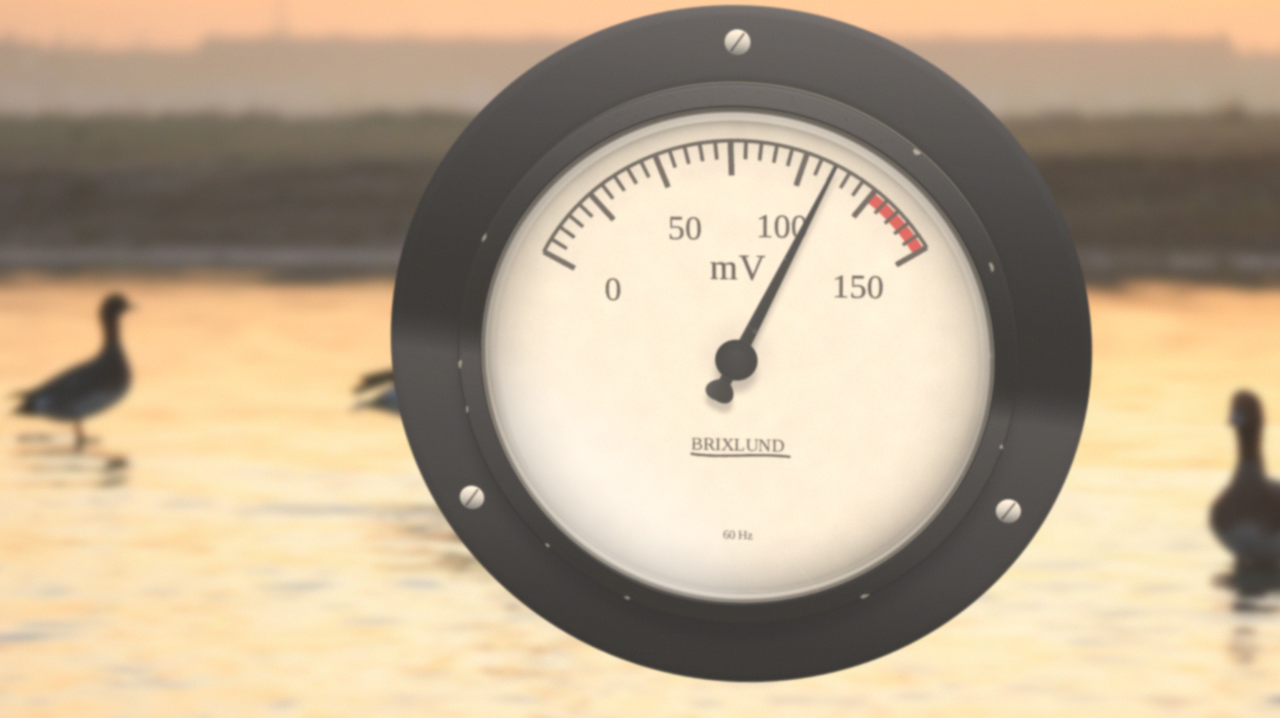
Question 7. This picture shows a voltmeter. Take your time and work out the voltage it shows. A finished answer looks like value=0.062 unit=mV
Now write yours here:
value=110 unit=mV
